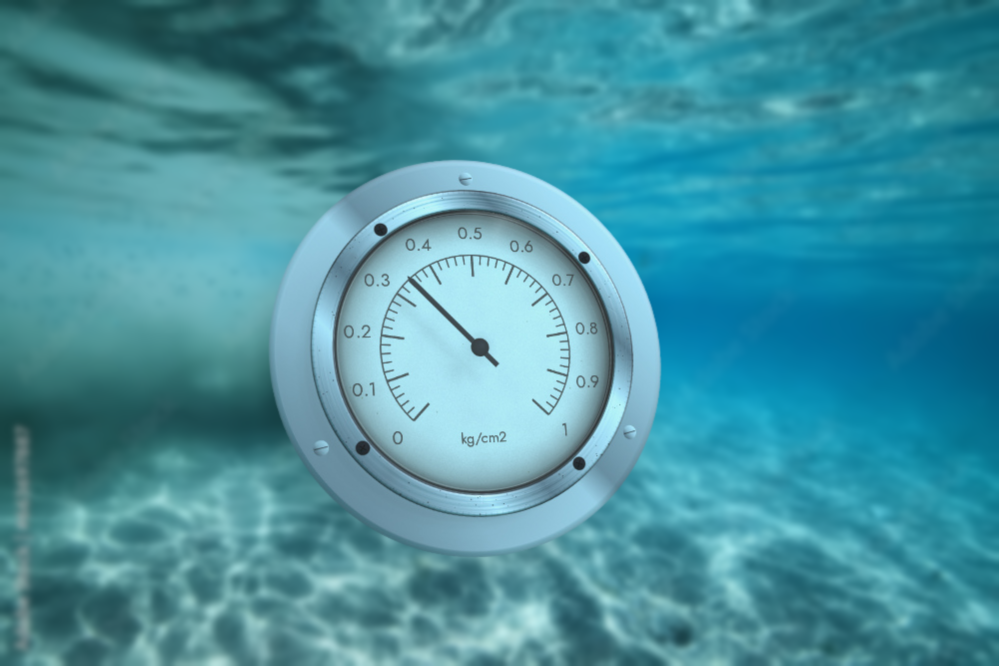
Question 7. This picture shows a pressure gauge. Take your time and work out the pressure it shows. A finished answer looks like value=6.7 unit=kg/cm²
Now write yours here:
value=0.34 unit=kg/cm²
